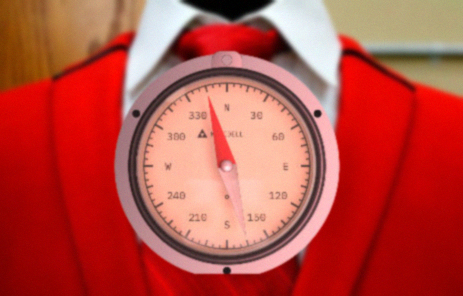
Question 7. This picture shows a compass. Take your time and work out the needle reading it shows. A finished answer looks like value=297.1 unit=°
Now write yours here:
value=345 unit=°
